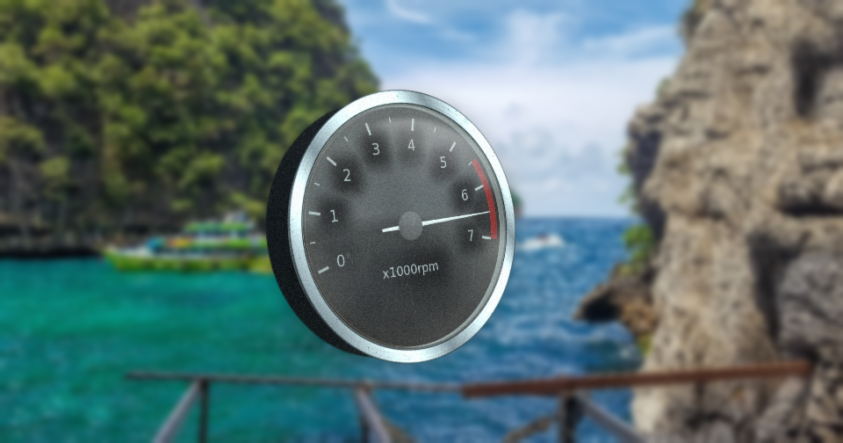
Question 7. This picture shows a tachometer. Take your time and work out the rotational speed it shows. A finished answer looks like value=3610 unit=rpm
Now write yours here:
value=6500 unit=rpm
